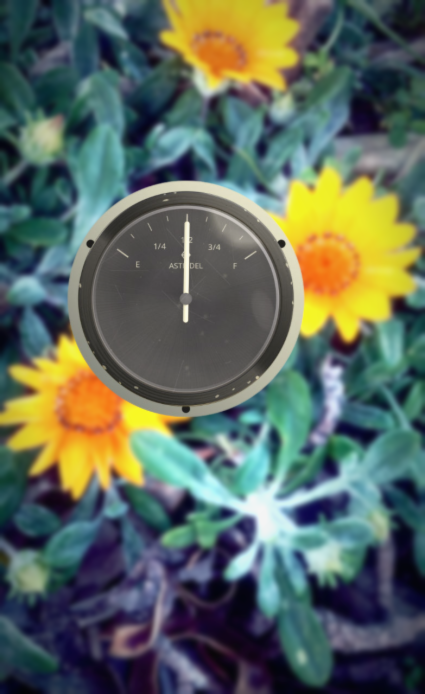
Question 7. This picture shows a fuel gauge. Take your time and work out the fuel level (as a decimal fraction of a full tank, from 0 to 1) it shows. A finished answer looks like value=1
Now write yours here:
value=0.5
